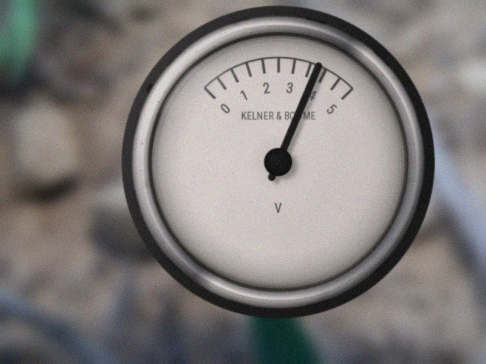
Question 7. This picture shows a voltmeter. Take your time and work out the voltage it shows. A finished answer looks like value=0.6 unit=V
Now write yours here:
value=3.75 unit=V
